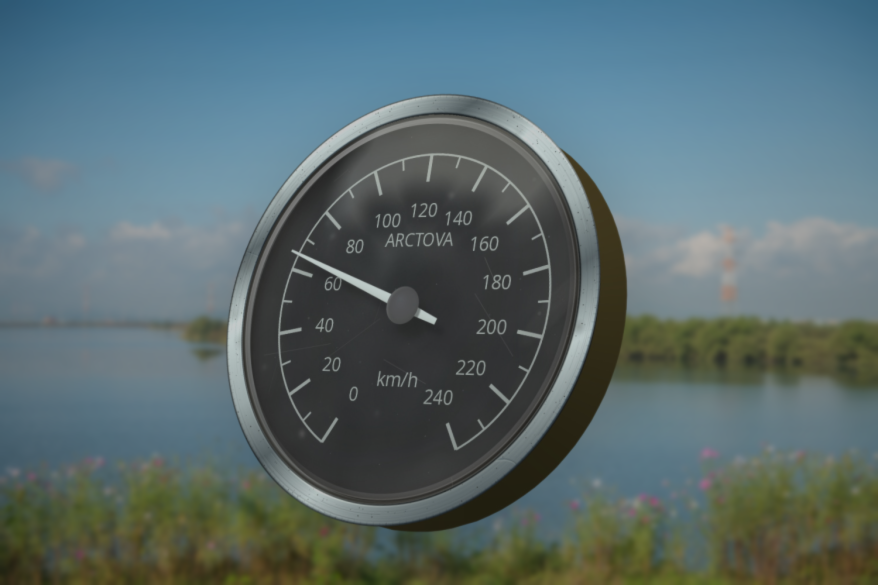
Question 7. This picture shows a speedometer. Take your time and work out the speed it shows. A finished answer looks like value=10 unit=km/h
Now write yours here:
value=65 unit=km/h
